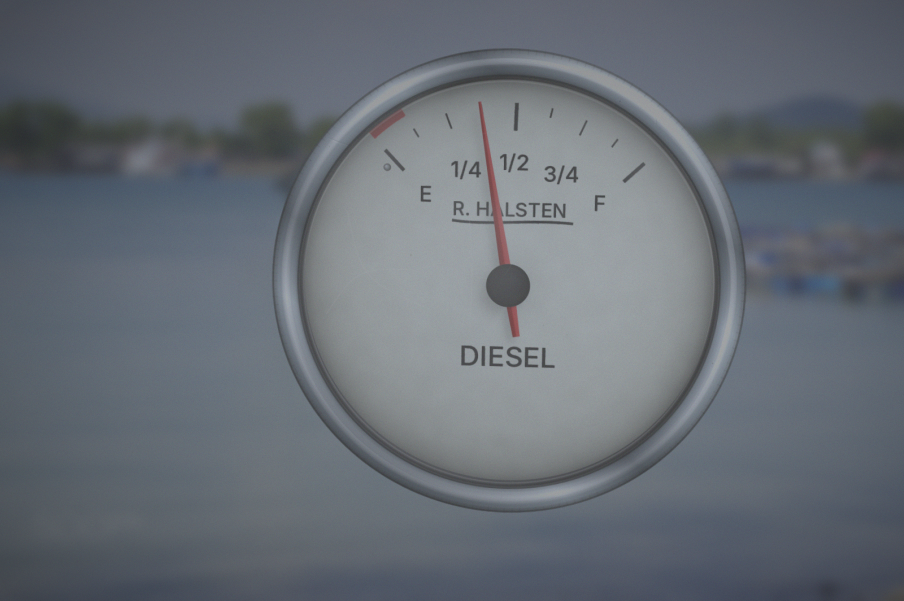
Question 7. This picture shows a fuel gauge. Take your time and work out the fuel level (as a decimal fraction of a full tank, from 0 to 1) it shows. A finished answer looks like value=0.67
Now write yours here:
value=0.375
